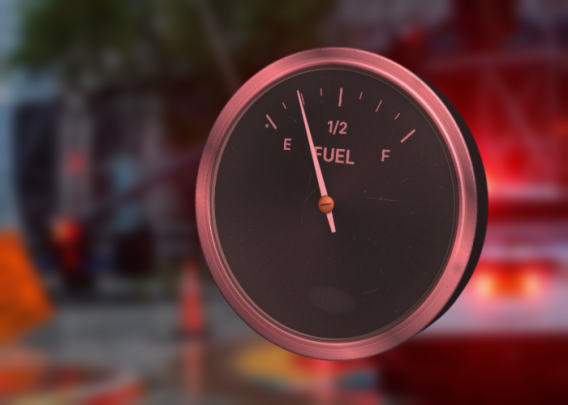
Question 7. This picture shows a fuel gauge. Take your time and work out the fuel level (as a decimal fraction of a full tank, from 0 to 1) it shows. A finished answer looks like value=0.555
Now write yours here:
value=0.25
